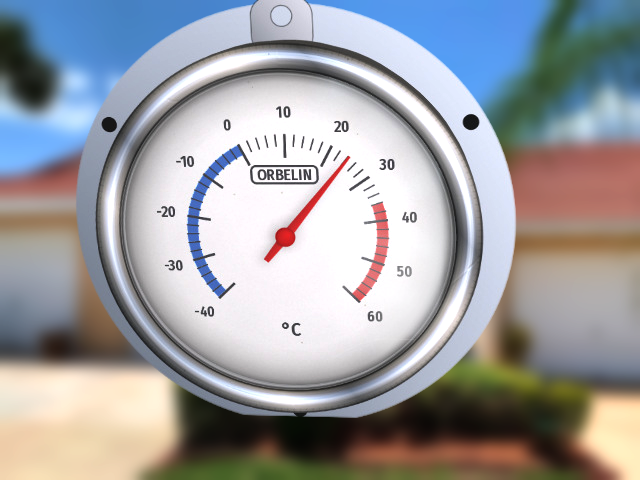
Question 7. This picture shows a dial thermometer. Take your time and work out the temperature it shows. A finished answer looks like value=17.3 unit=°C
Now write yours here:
value=24 unit=°C
